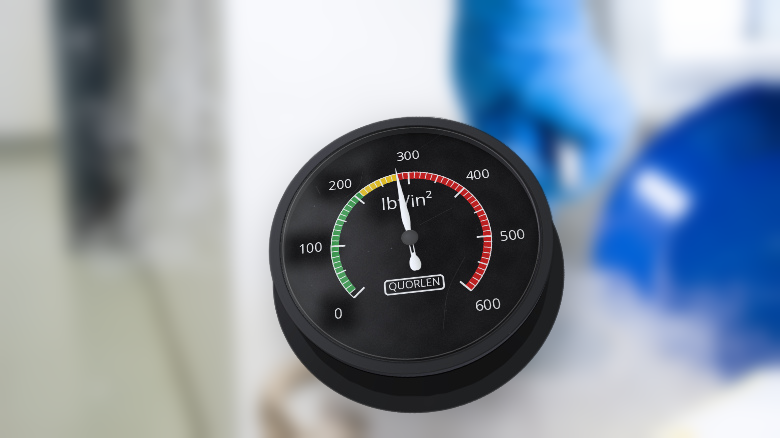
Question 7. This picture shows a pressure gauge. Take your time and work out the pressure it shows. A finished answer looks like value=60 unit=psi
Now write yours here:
value=280 unit=psi
